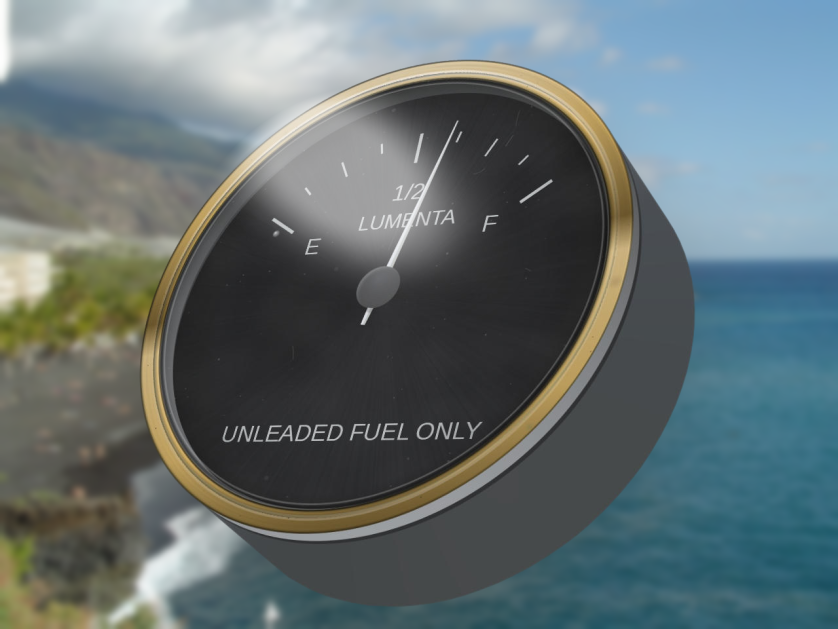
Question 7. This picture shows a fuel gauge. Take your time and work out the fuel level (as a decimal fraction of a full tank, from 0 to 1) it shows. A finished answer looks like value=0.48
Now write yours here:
value=0.625
